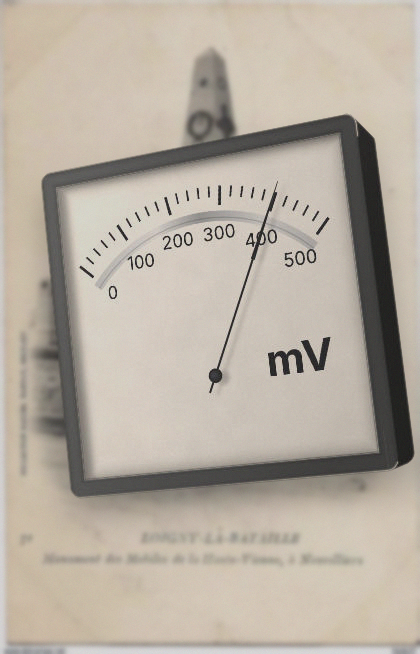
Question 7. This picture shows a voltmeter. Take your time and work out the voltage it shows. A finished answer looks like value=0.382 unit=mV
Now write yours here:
value=400 unit=mV
